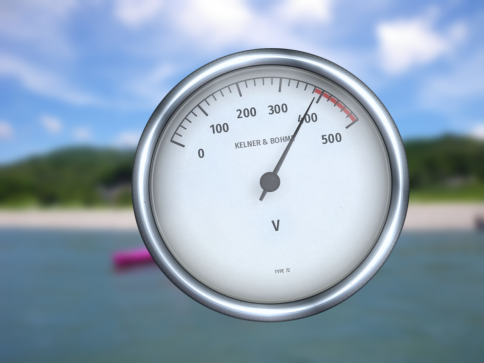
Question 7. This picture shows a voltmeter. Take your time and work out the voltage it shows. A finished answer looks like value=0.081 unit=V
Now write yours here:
value=390 unit=V
